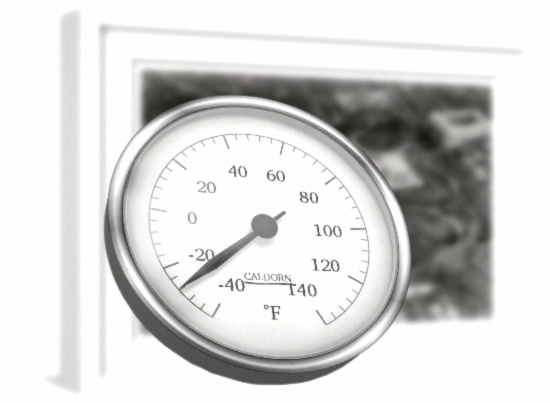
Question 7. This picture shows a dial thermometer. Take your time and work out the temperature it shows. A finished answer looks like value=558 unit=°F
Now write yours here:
value=-28 unit=°F
